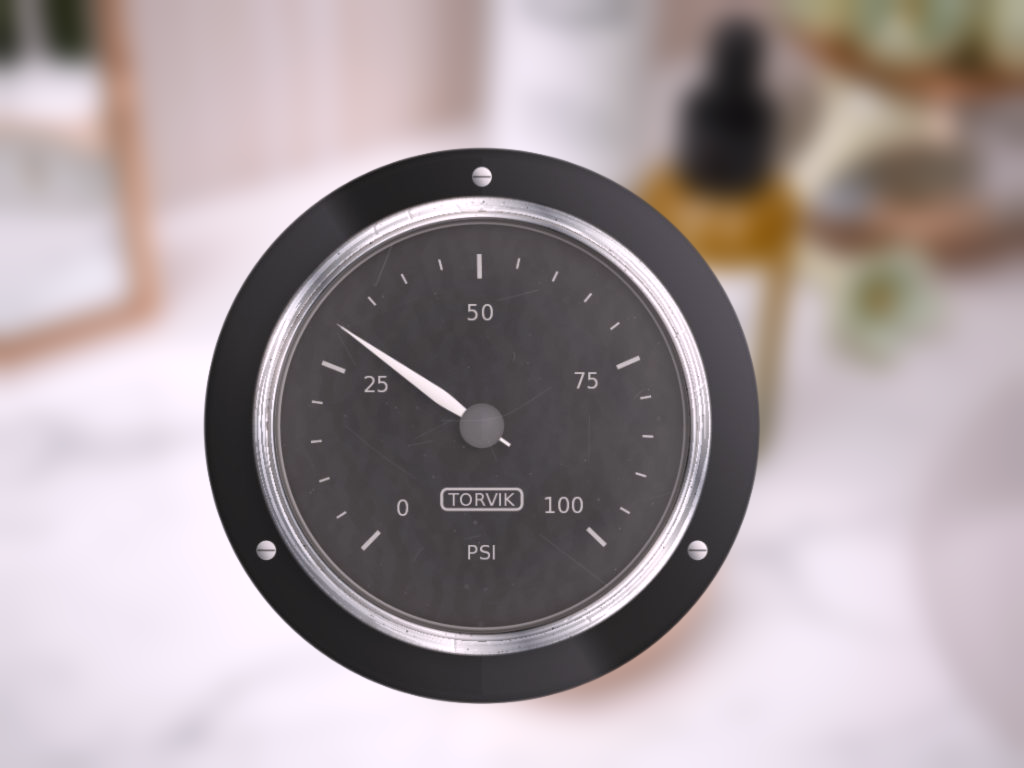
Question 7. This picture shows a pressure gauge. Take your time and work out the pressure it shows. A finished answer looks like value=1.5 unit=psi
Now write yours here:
value=30 unit=psi
